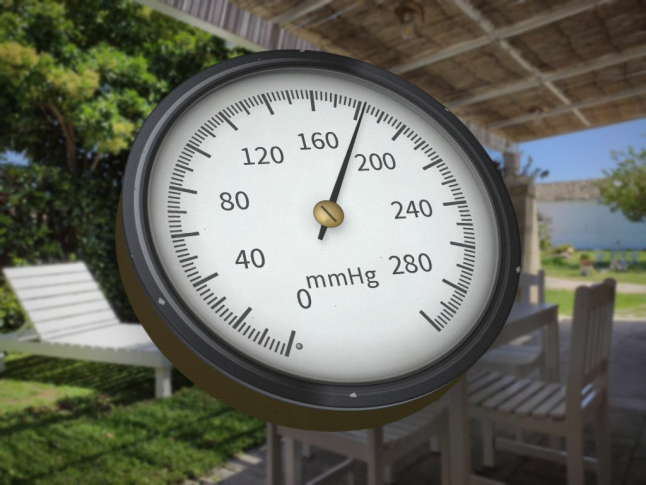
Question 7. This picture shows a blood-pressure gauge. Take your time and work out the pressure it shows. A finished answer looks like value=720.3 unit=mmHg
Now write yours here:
value=182 unit=mmHg
